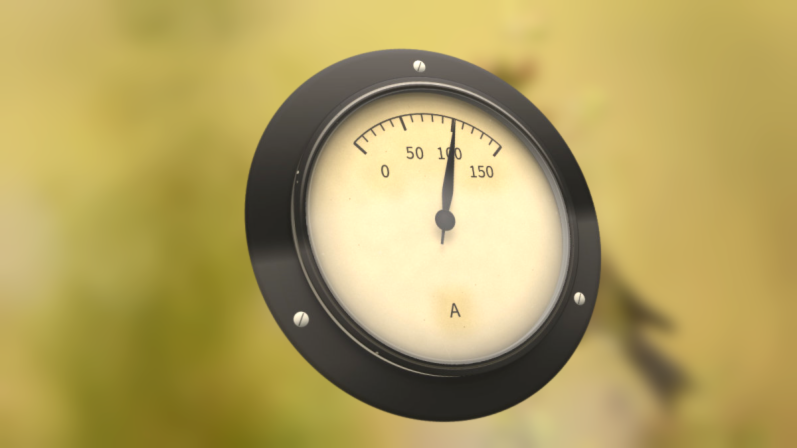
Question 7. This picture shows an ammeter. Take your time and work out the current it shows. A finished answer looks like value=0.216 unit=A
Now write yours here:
value=100 unit=A
